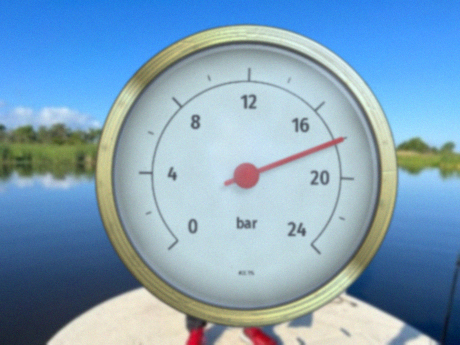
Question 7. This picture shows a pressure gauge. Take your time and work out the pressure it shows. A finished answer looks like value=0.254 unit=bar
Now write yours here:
value=18 unit=bar
